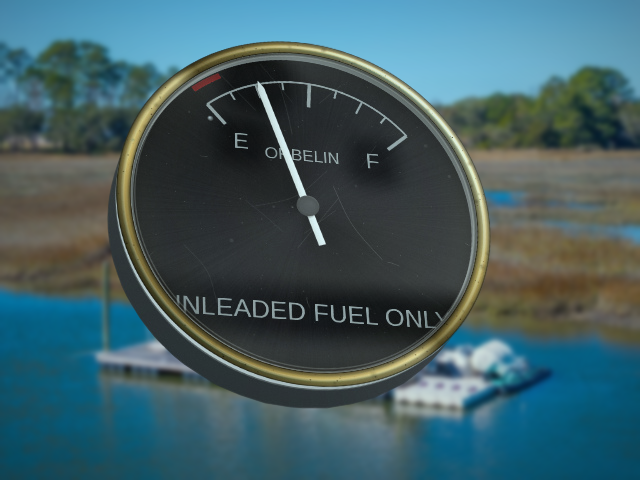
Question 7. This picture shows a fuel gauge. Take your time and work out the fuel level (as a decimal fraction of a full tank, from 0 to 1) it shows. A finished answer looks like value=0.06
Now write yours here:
value=0.25
